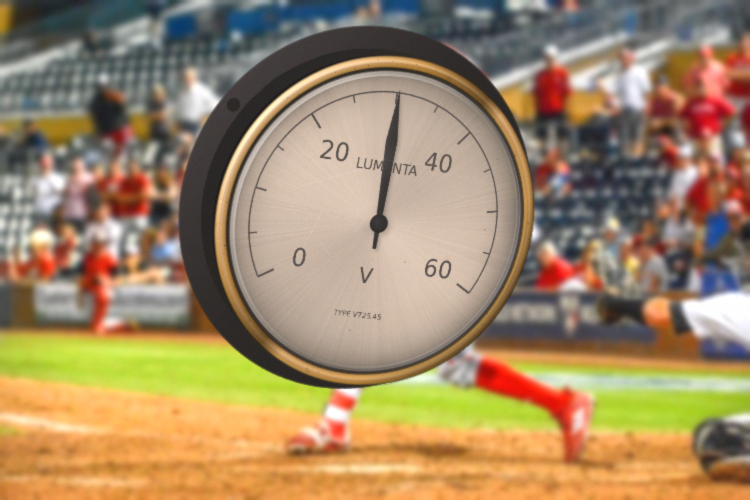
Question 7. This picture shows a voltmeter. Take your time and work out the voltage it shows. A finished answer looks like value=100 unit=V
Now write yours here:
value=30 unit=V
